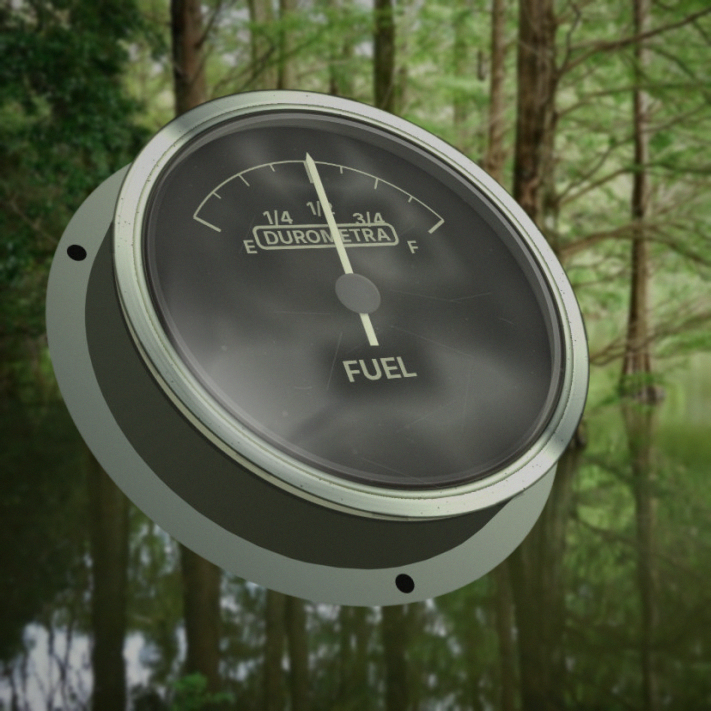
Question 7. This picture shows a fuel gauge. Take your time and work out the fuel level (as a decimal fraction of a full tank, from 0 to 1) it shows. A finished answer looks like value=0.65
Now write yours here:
value=0.5
